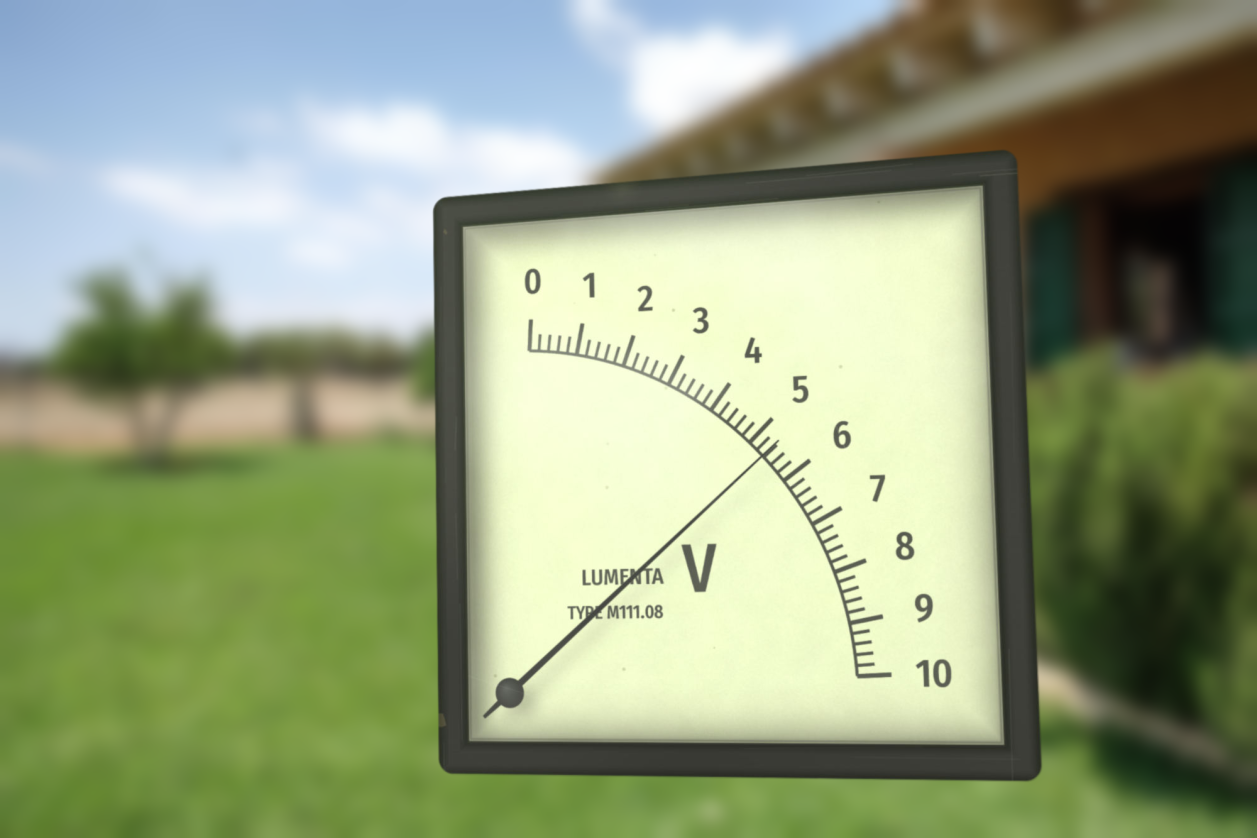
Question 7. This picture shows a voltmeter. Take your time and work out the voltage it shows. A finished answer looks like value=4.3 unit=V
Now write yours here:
value=5.4 unit=V
